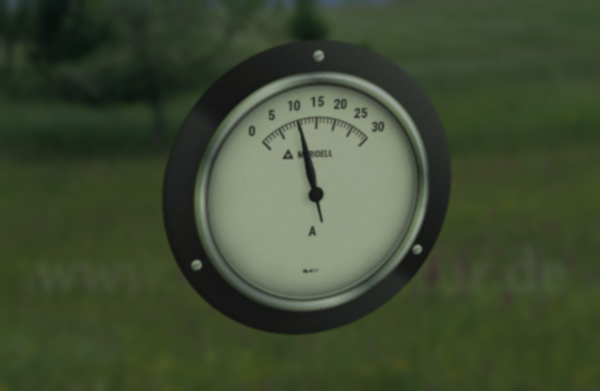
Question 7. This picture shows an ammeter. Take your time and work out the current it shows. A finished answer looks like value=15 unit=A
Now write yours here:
value=10 unit=A
